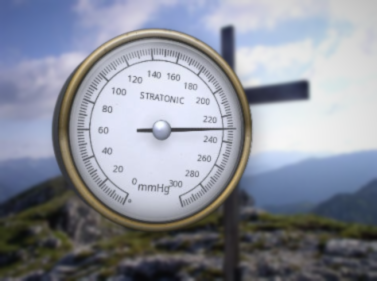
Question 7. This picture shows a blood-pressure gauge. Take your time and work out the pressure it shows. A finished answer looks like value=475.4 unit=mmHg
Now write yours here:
value=230 unit=mmHg
